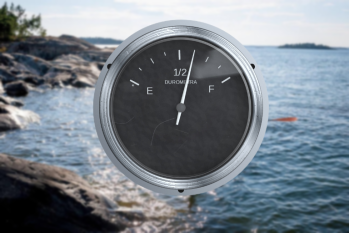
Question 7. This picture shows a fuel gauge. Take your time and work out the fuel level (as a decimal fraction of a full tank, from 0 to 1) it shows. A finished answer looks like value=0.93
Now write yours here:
value=0.625
